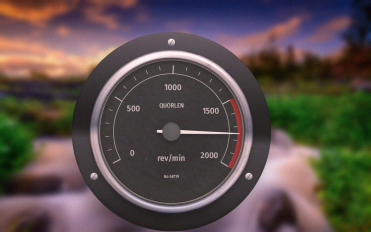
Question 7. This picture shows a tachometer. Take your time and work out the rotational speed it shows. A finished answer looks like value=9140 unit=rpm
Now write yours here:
value=1750 unit=rpm
